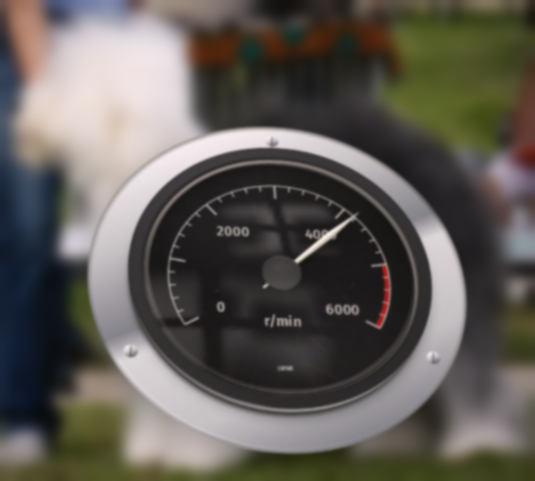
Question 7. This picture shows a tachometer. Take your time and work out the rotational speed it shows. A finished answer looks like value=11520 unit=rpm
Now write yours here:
value=4200 unit=rpm
